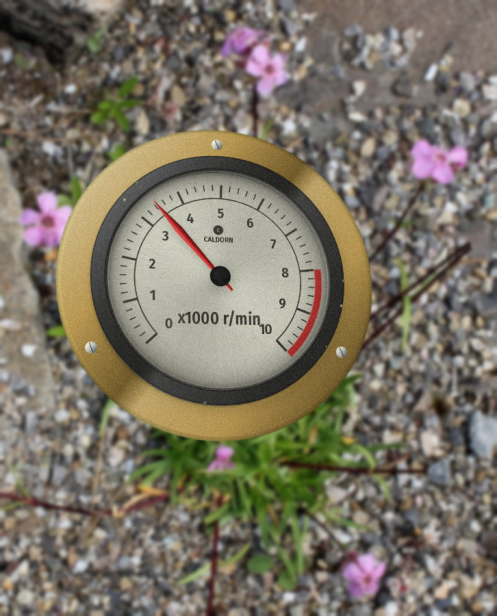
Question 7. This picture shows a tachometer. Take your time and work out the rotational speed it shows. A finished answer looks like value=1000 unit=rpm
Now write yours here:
value=3400 unit=rpm
